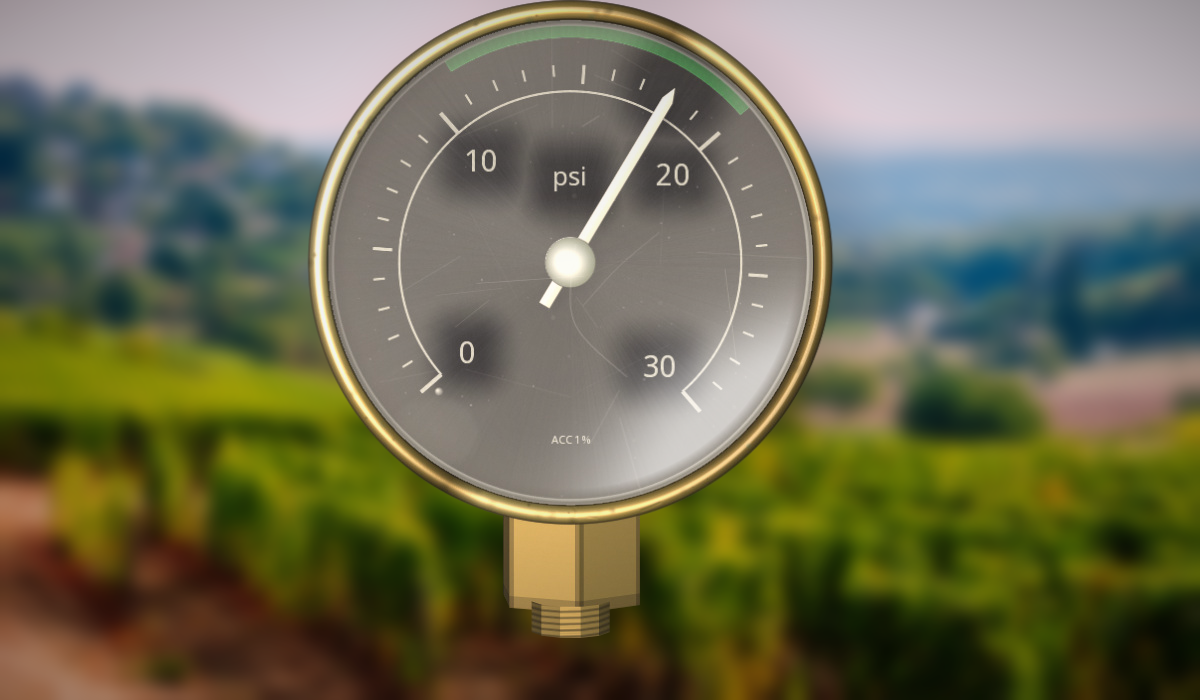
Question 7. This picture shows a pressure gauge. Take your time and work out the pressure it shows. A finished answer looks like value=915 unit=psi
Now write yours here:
value=18 unit=psi
